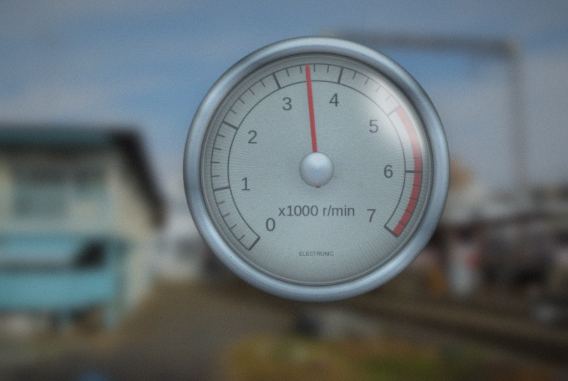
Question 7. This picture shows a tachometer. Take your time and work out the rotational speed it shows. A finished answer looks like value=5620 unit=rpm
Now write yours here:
value=3500 unit=rpm
